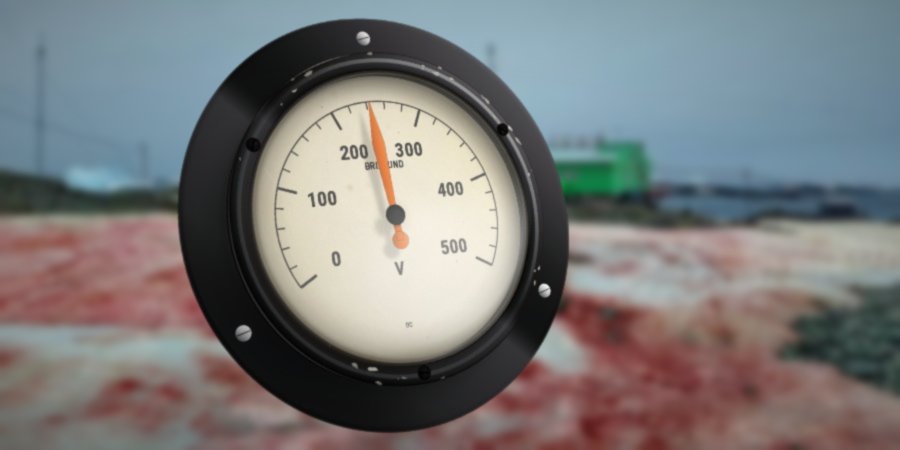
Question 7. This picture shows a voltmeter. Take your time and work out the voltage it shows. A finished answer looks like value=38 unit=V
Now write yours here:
value=240 unit=V
